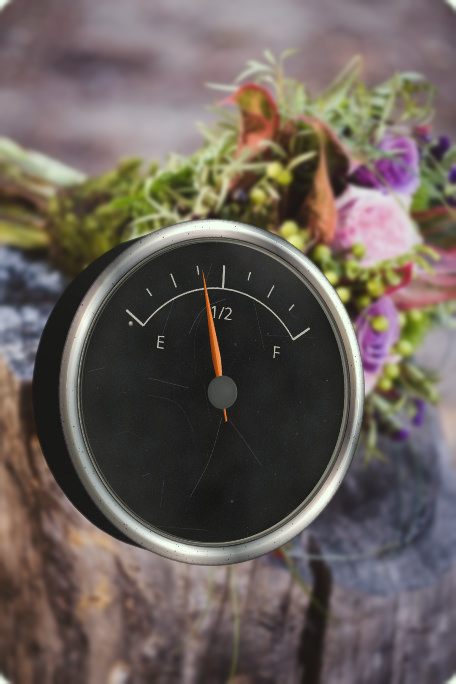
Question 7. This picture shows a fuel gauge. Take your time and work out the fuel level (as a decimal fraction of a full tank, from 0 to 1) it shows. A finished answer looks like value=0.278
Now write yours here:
value=0.375
